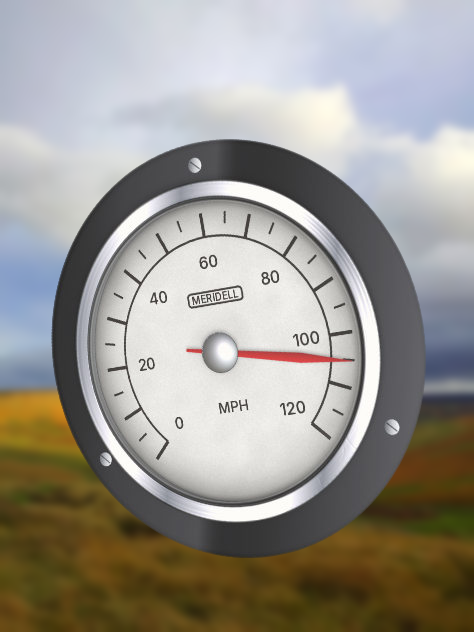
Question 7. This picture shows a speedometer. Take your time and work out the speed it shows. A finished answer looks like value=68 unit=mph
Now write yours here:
value=105 unit=mph
